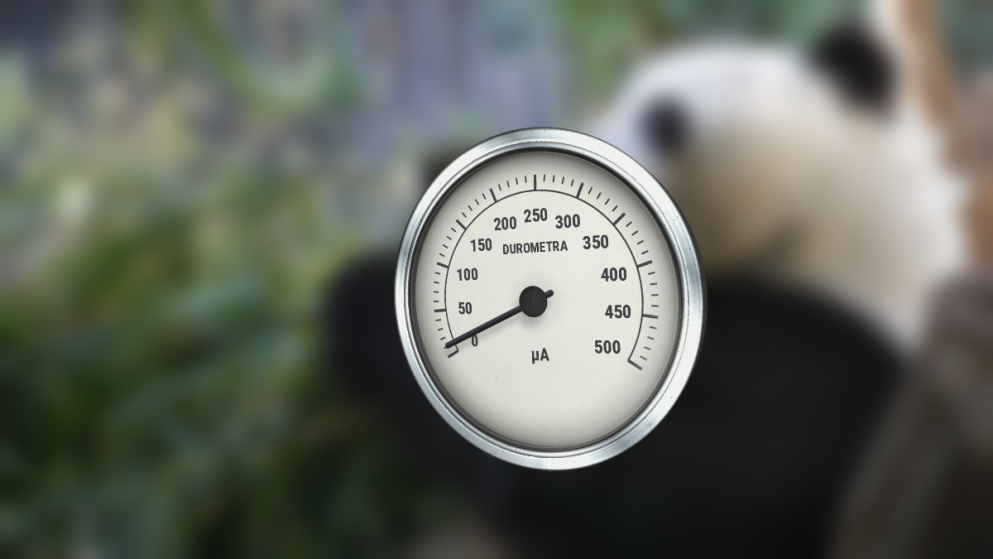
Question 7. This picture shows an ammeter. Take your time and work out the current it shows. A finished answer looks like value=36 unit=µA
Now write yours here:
value=10 unit=µA
